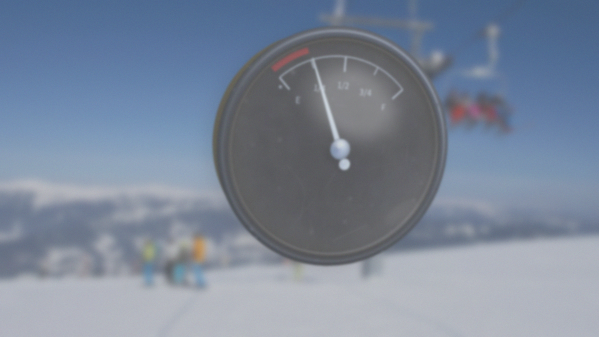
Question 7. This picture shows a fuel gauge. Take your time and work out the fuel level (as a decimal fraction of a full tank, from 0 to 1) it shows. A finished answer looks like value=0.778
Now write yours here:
value=0.25
